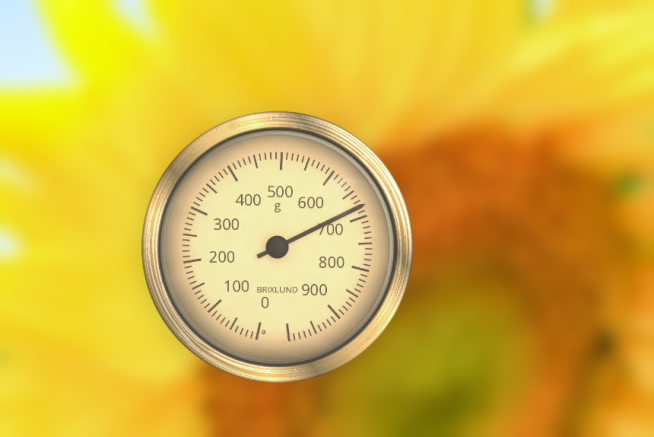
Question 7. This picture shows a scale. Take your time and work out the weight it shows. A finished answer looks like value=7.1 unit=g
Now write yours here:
value=680 unit=g
